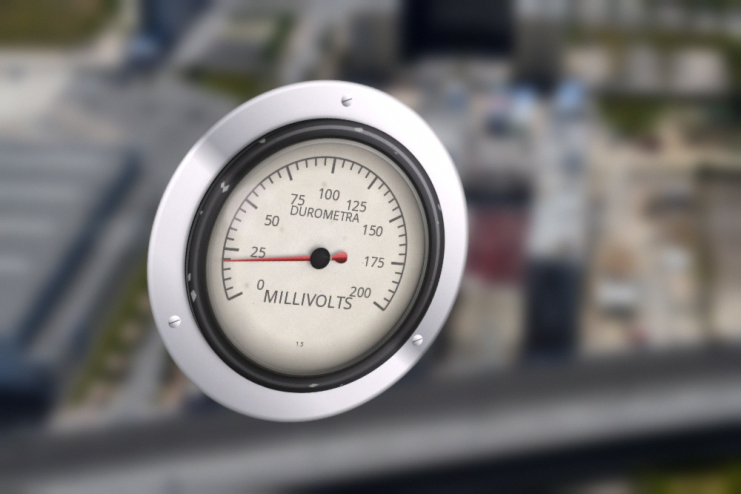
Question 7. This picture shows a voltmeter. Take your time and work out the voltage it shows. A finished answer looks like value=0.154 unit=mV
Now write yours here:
value=20 unit=mV
